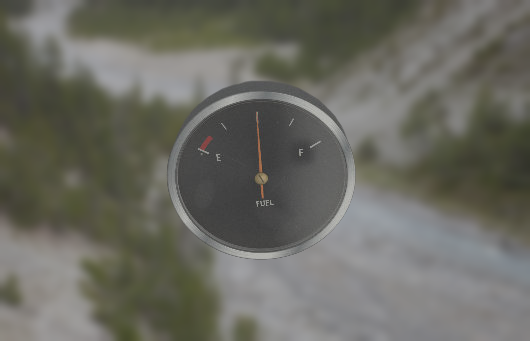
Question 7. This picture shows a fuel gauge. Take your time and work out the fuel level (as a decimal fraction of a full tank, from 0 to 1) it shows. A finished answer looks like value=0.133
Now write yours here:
value=0.5
